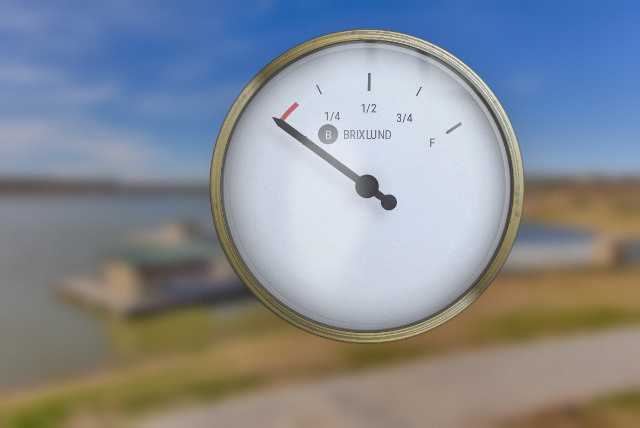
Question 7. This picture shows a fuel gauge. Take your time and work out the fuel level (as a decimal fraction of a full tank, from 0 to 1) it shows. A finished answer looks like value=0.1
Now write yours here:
value=0
